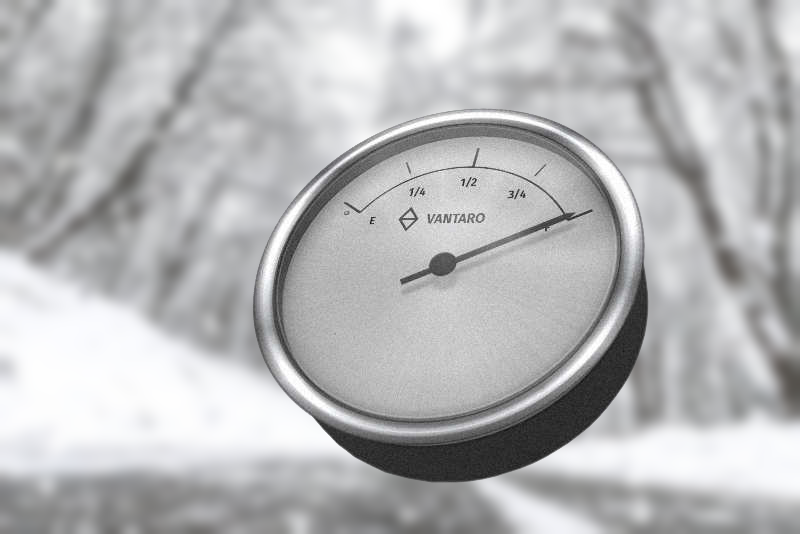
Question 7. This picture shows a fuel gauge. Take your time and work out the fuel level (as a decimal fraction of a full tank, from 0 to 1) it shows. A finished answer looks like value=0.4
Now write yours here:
value=1
